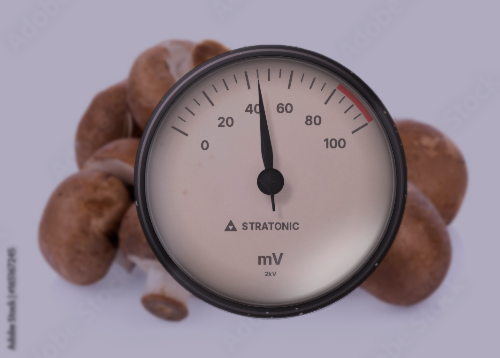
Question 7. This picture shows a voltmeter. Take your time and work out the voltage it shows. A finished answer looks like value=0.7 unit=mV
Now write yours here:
value=45 unit=mV
